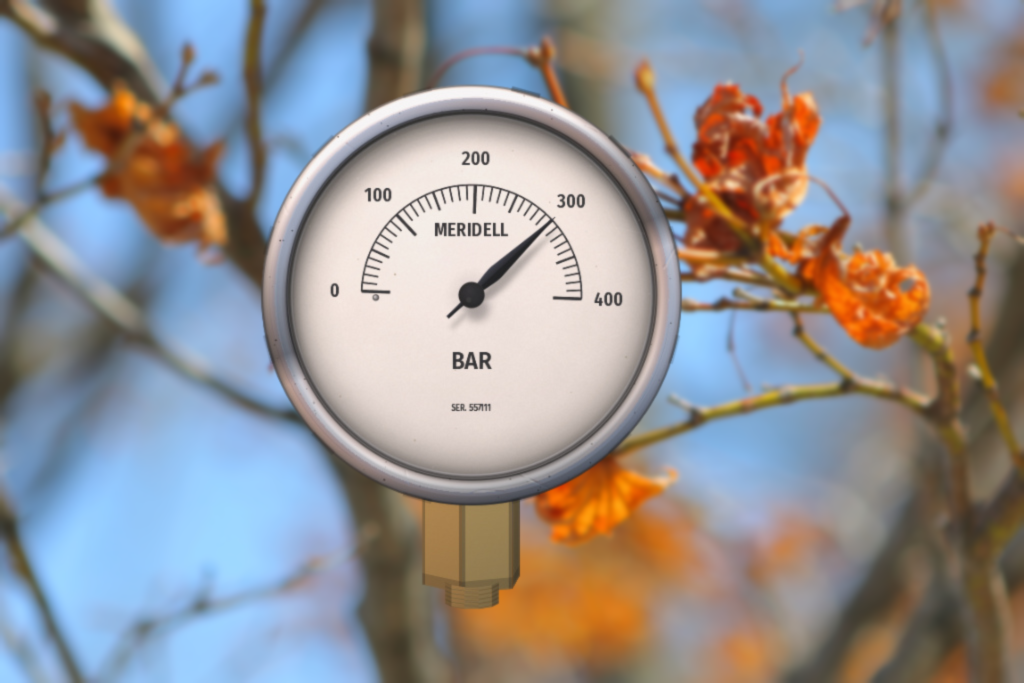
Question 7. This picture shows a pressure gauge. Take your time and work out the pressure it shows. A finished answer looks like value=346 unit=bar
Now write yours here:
value=300 unit=bar
